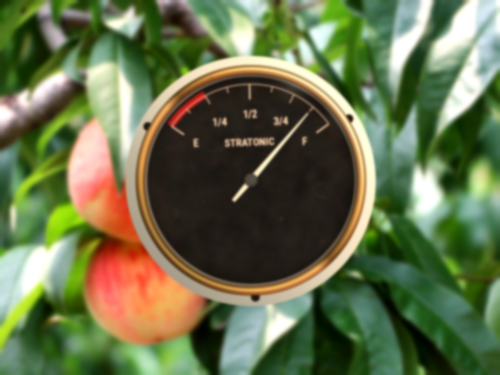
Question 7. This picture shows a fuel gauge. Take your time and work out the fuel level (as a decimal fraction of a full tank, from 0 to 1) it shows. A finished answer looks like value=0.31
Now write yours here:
value=0.875
